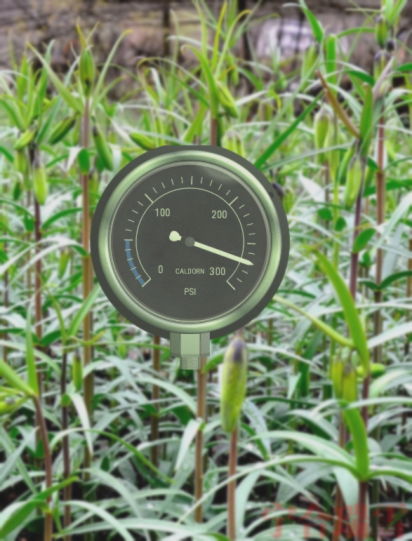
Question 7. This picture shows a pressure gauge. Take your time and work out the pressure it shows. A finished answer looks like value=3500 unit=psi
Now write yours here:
value=270 unit=psi
